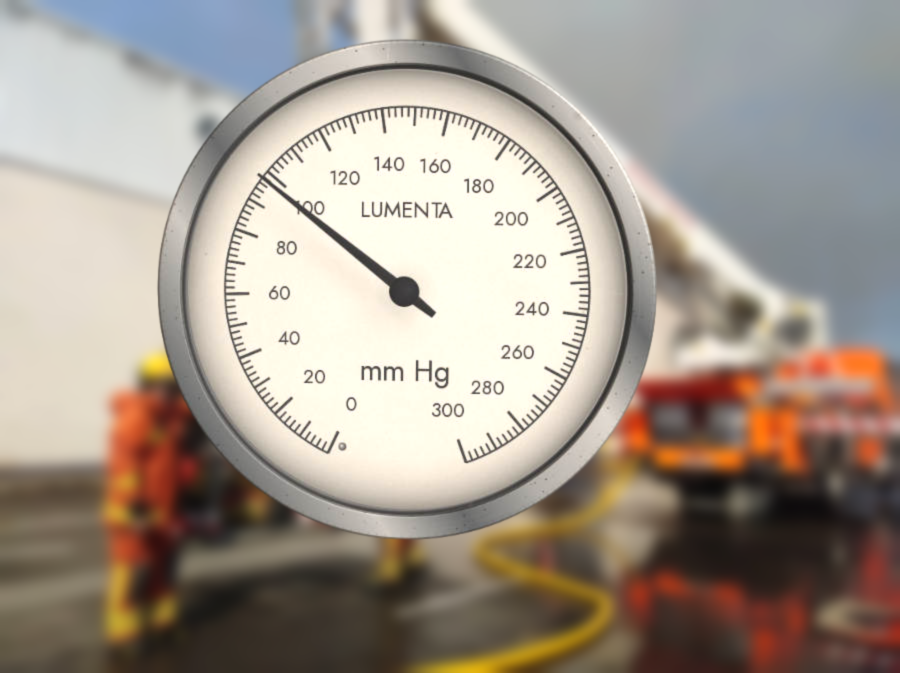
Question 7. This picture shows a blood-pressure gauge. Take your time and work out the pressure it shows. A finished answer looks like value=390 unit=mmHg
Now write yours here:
value=98 unit=mmHg
